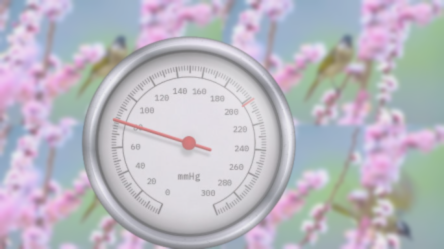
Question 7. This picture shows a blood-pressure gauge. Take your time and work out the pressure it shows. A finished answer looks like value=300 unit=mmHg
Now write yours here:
value=80 unit=mmHg
